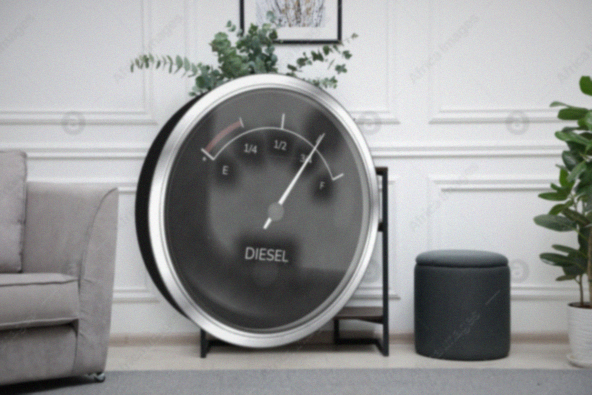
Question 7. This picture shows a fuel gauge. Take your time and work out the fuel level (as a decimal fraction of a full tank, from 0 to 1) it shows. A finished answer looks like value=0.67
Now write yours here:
value=0.75
